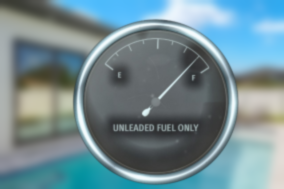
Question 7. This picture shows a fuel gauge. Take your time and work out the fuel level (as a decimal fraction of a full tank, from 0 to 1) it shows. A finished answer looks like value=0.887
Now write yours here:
value=0.875
